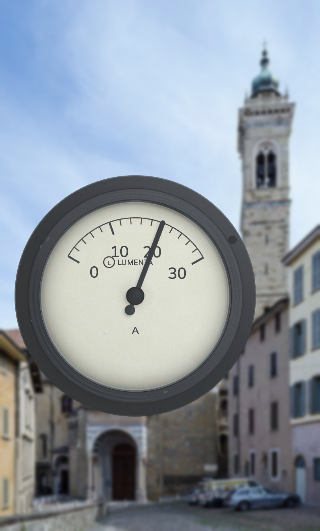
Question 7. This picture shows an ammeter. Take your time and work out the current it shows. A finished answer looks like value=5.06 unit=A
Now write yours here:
value=20 unit=A
